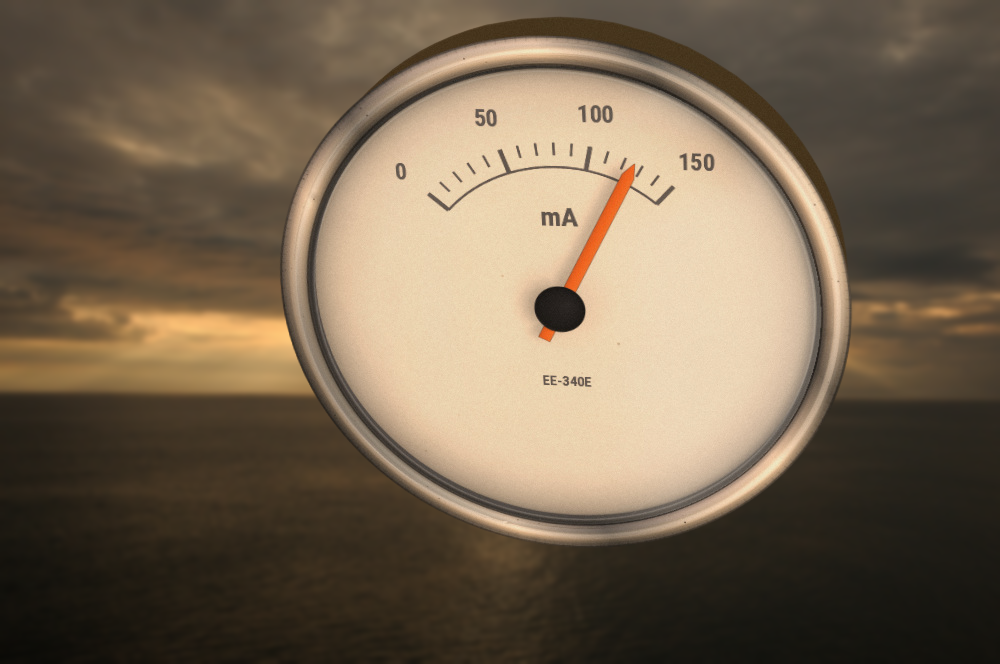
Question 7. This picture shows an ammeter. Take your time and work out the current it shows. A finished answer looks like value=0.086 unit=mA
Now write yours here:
value=125 unit=mA
